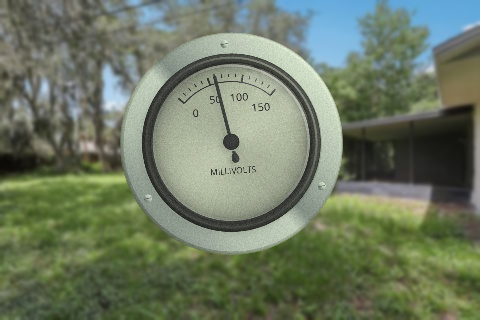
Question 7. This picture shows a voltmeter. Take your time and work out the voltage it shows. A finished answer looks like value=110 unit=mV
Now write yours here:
value=60 unit=mV
